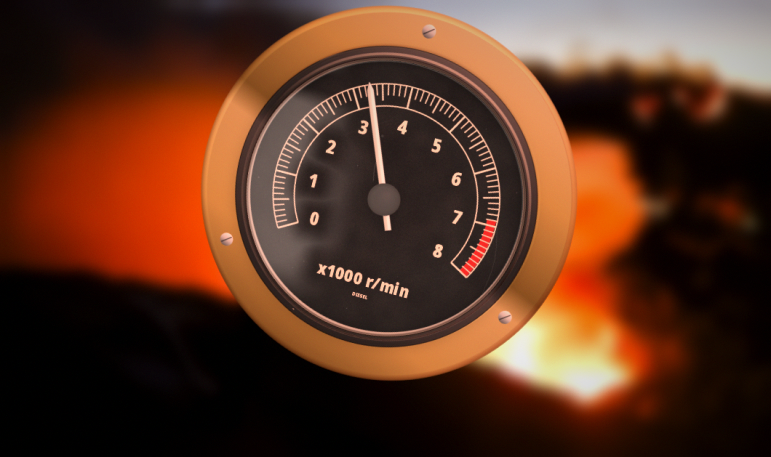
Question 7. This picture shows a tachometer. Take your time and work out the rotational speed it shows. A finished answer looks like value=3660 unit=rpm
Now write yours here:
value=3300 unit=rpm
